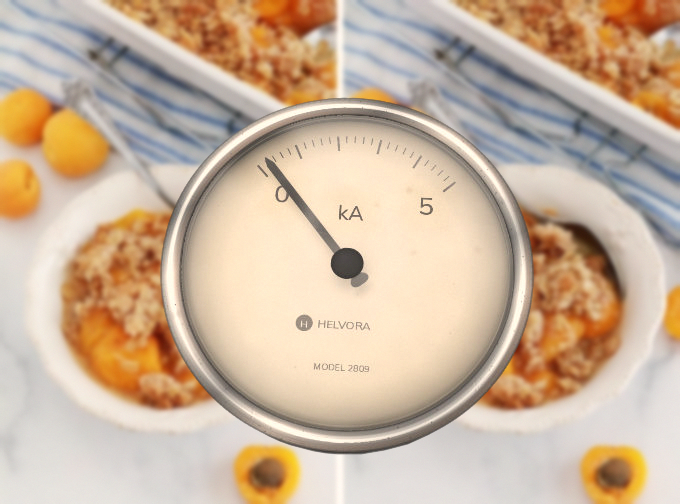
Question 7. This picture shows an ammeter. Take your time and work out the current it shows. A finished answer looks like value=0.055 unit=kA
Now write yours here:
value=0.2 unit=kA
